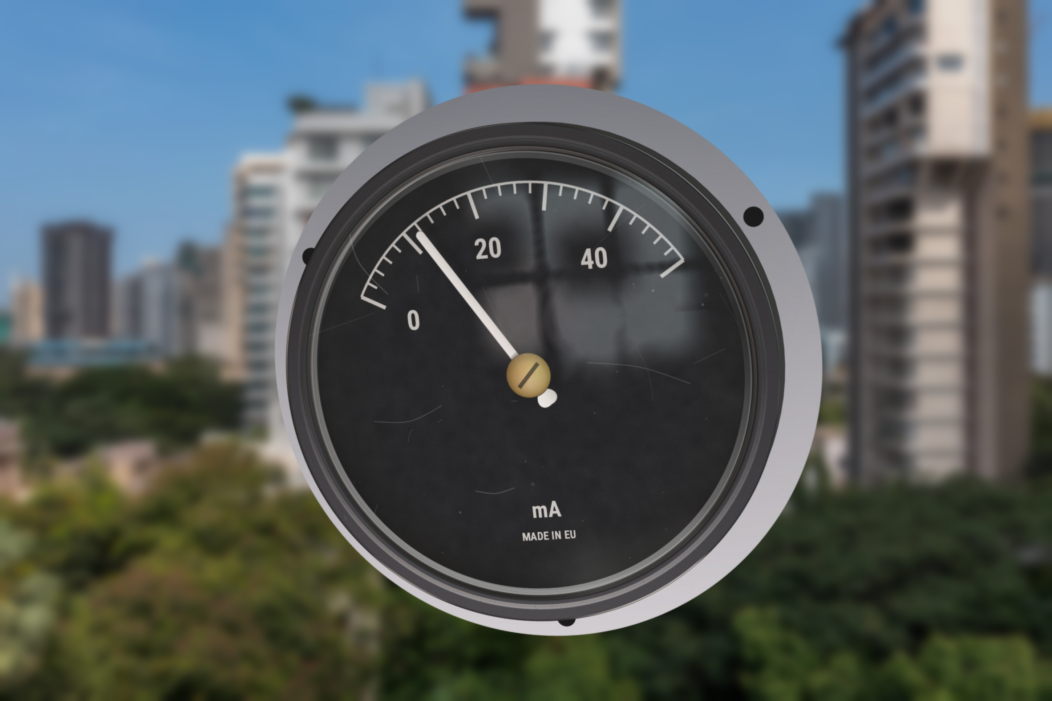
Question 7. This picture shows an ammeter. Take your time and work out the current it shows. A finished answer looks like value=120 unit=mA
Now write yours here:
value=12 unit=mA
